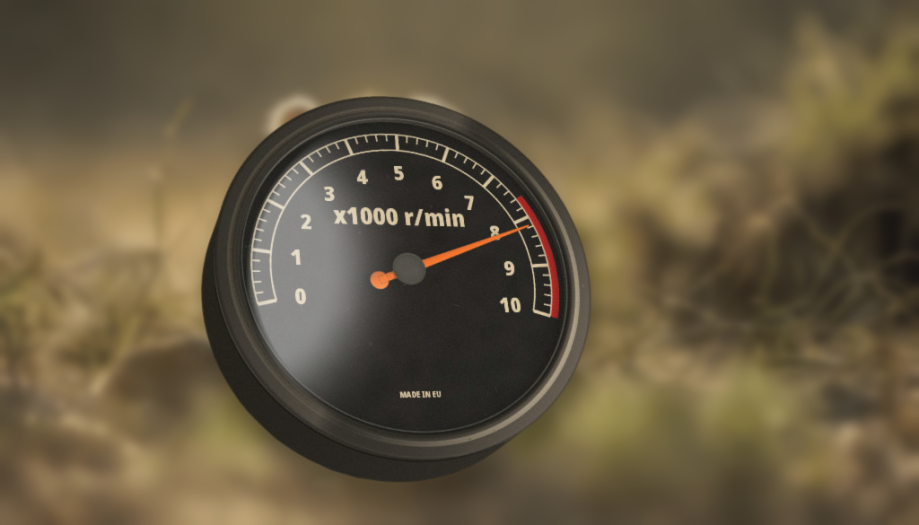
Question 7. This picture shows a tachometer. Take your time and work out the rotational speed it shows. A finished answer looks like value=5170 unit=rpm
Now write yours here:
value=8200 unit=rpm
